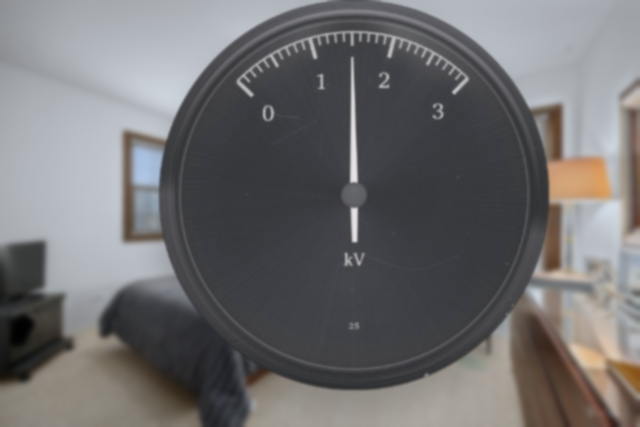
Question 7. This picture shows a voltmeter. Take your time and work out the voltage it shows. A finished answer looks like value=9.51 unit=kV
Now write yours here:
value=1.5 unit=kV
